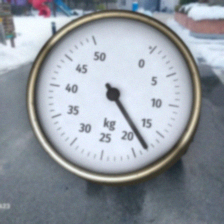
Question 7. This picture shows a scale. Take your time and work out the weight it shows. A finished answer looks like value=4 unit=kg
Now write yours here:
value=18 unit=kg
